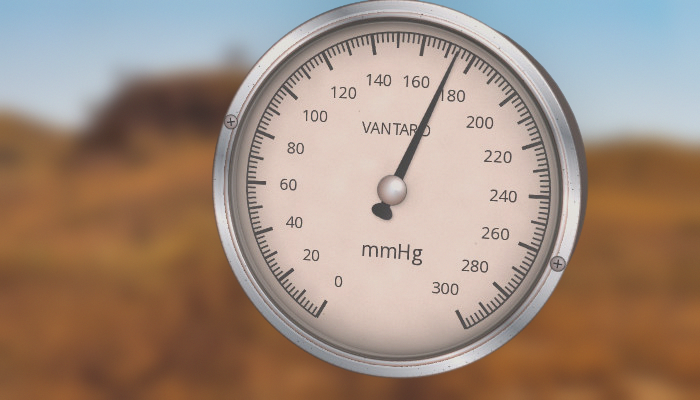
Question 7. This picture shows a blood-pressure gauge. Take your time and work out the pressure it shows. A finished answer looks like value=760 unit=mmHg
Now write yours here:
value=174 unit=mmHg
